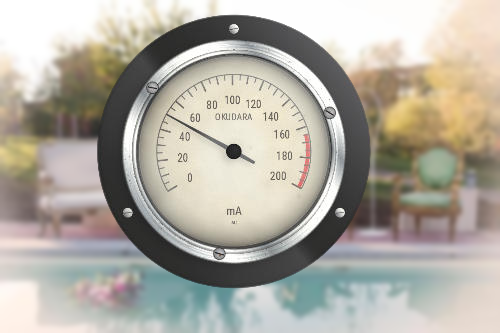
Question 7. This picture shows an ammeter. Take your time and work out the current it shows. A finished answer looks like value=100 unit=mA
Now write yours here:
value=50 unit=mA
